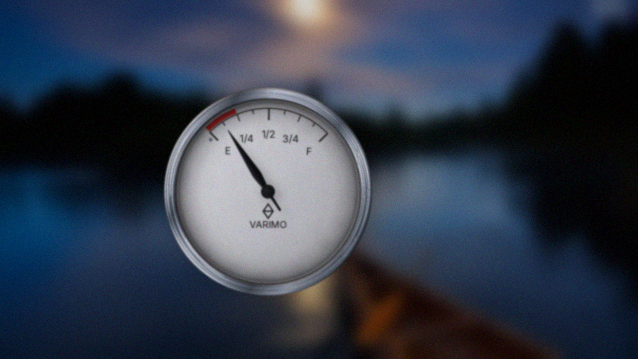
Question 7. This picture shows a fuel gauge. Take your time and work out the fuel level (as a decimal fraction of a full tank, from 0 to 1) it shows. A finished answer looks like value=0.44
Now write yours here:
value=0.125
